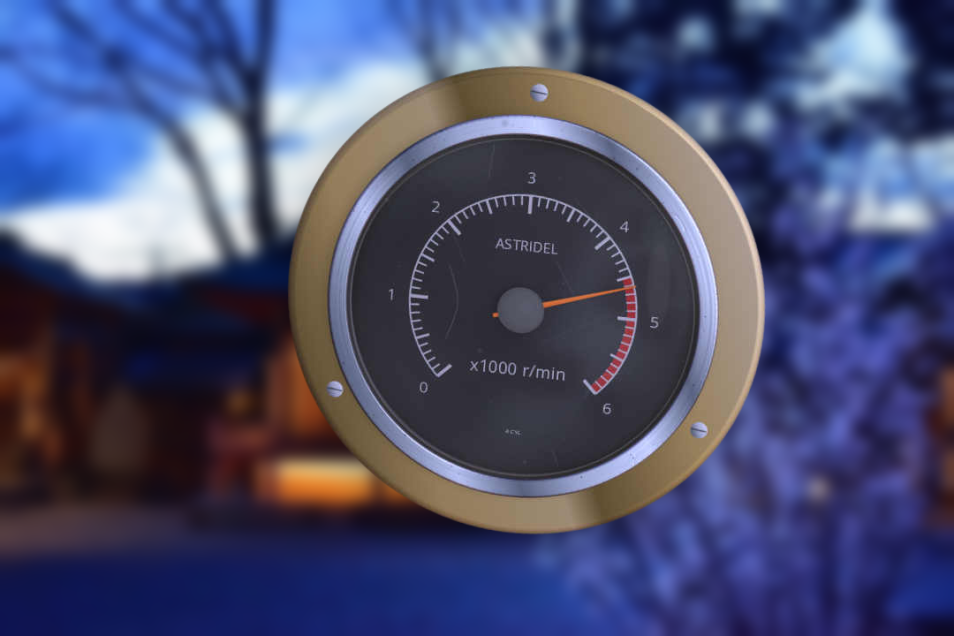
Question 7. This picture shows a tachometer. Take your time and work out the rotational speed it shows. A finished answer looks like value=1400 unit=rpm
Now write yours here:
value=4600 unit=rpm
